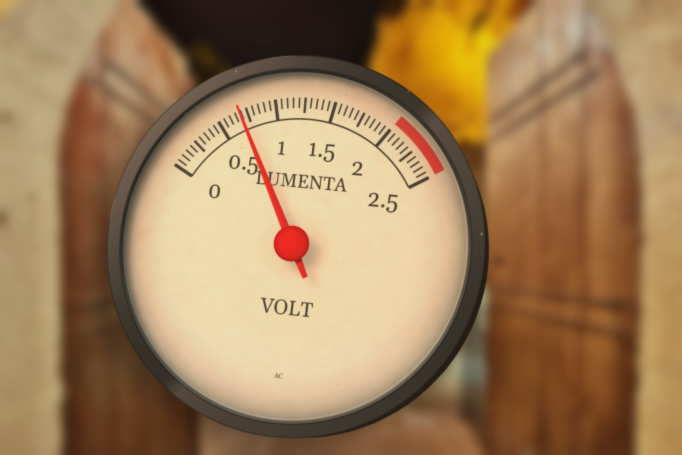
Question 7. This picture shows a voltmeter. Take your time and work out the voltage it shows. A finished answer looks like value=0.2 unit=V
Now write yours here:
value=0.7 unit=V
